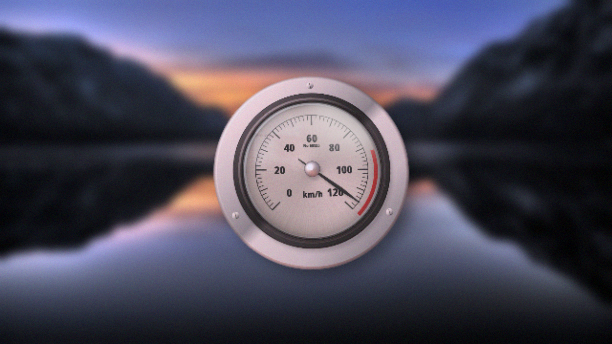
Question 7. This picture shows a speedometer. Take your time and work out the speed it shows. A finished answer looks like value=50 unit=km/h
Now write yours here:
value=116 unit=km/h
